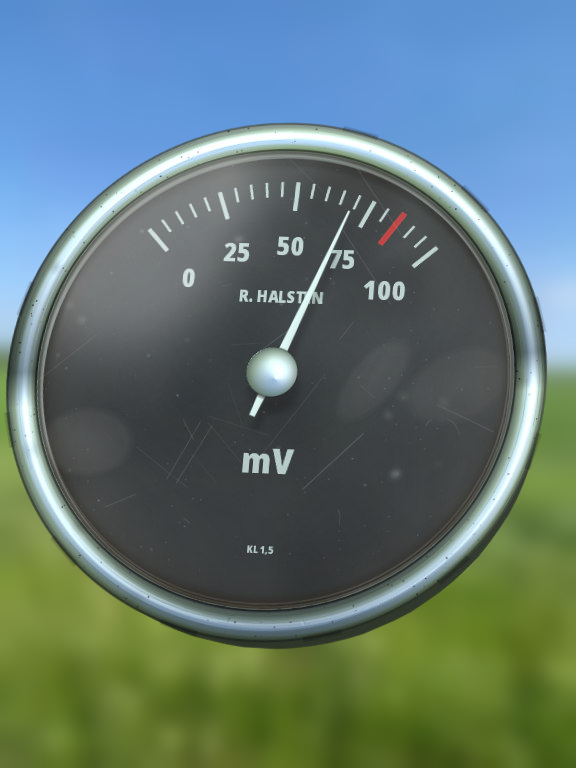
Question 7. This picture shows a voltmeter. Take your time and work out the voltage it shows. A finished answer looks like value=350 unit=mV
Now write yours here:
value=70 unit=mV
